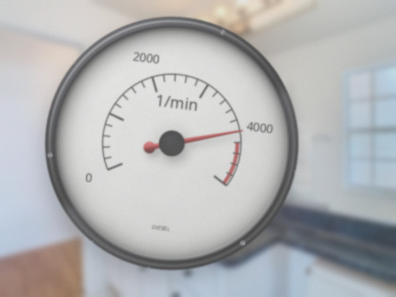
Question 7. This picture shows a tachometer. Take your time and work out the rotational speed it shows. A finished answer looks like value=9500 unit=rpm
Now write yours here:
value=4000 unit=rpm
